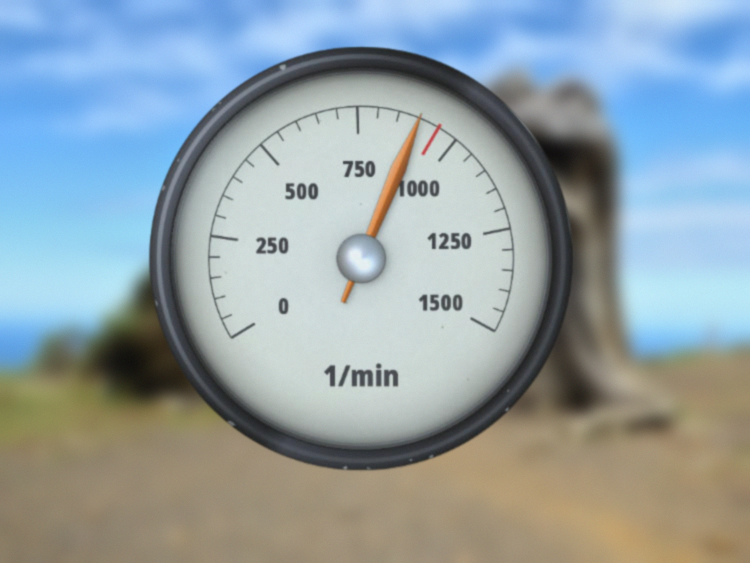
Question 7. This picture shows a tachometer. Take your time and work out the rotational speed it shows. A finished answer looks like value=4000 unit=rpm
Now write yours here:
value=900 unit=rpm
